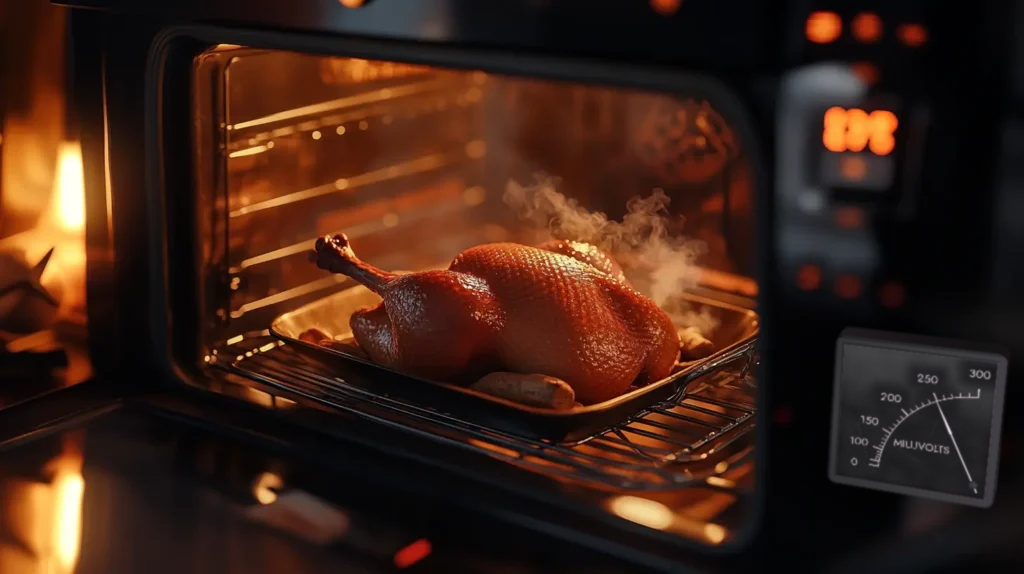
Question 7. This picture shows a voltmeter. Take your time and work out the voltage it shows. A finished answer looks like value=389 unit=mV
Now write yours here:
value=250 unit=mV
